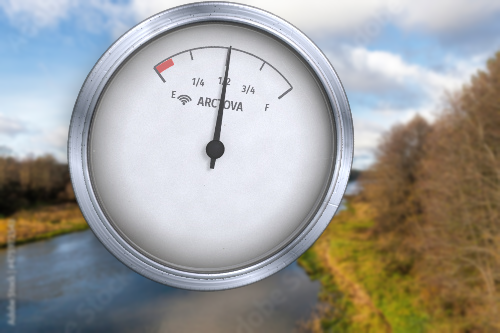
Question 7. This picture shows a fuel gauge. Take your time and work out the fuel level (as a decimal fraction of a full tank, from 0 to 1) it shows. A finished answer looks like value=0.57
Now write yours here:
value=0.5
